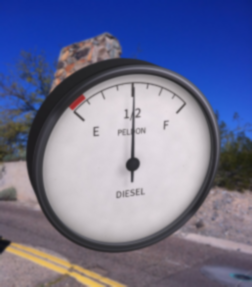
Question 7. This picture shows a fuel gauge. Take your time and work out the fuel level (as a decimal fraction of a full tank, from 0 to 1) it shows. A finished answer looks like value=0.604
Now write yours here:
value=0.5
